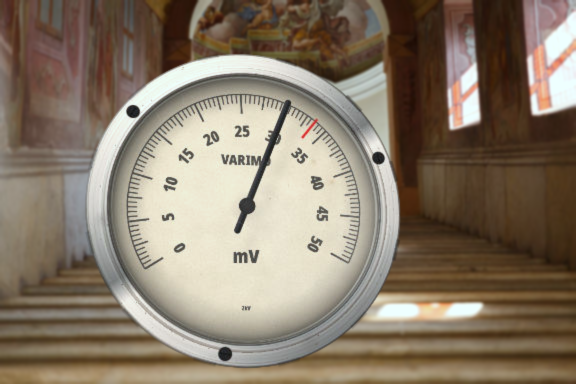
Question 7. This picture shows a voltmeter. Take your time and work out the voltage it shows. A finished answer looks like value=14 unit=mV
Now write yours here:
value=30 unit=mV
